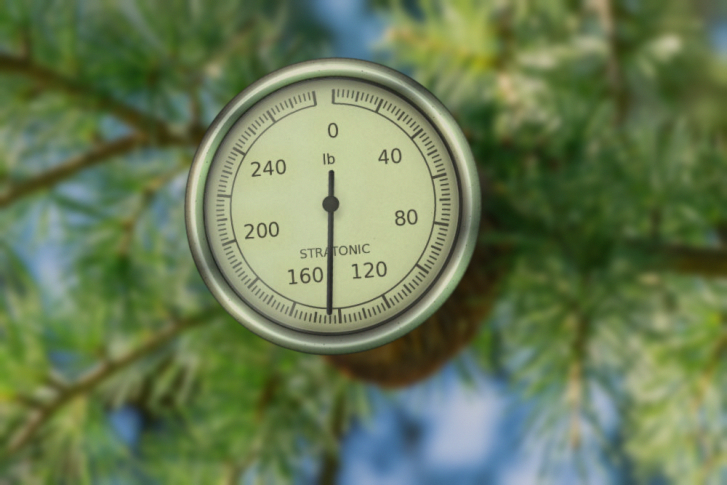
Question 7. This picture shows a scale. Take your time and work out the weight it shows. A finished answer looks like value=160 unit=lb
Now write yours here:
value=144 unit=lb
